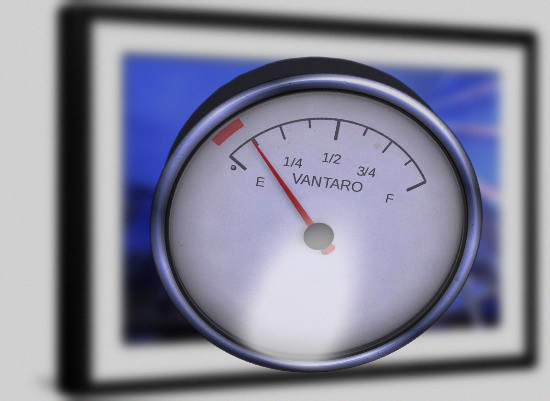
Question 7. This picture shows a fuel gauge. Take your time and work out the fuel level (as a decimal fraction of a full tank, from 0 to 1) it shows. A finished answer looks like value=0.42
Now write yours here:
value=0.125
